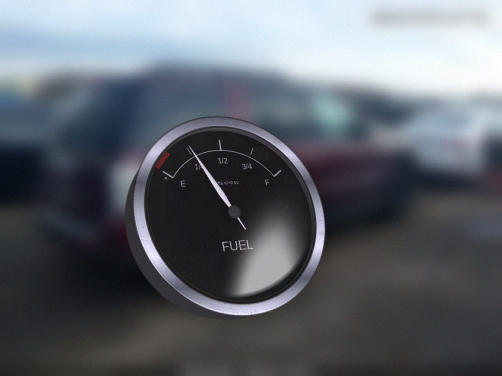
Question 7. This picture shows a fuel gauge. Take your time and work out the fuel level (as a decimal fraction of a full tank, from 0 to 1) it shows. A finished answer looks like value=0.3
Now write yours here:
value=0.25
